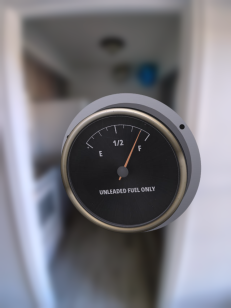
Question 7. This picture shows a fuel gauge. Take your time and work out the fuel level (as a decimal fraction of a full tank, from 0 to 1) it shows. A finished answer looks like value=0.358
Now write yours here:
value=0.875
